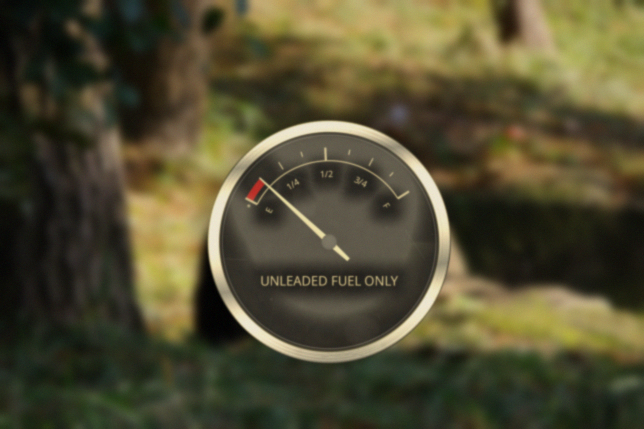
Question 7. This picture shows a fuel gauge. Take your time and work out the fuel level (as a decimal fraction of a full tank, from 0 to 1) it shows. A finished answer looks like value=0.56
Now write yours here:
value=0.125
